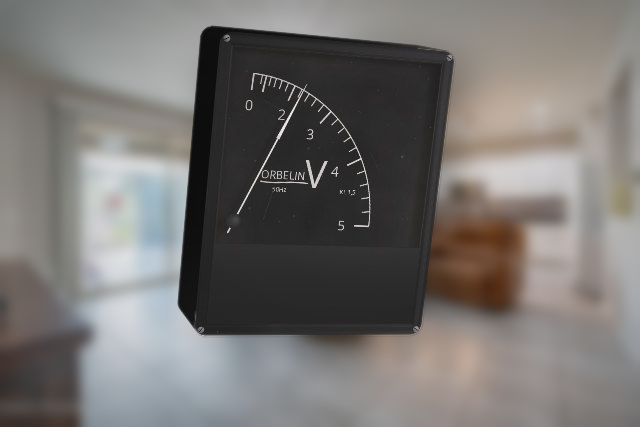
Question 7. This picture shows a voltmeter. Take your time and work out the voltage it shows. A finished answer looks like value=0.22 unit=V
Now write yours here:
value=2.2 unit=V
